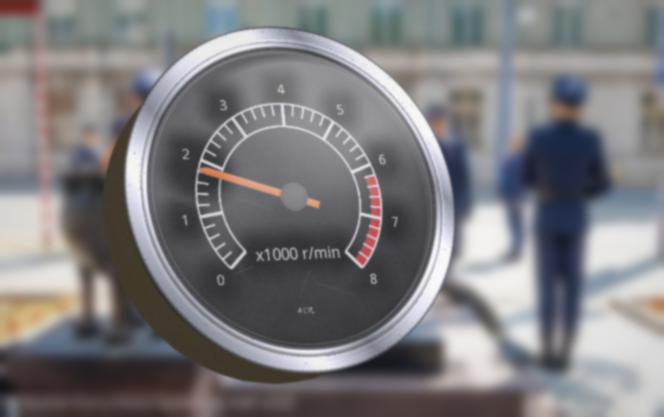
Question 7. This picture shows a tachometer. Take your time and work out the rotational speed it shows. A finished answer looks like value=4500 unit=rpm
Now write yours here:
value=1800 unit=rpm
